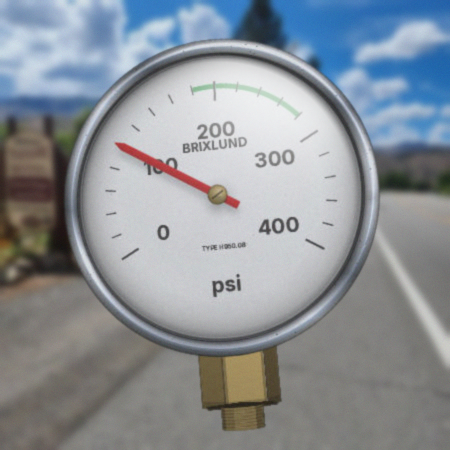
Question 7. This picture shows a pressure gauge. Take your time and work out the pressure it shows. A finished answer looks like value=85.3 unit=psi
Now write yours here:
value=100 unit=psi
